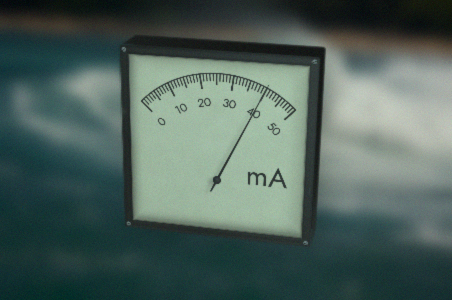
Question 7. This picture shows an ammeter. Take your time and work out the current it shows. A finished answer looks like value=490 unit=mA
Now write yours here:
value=40 unit=mA
